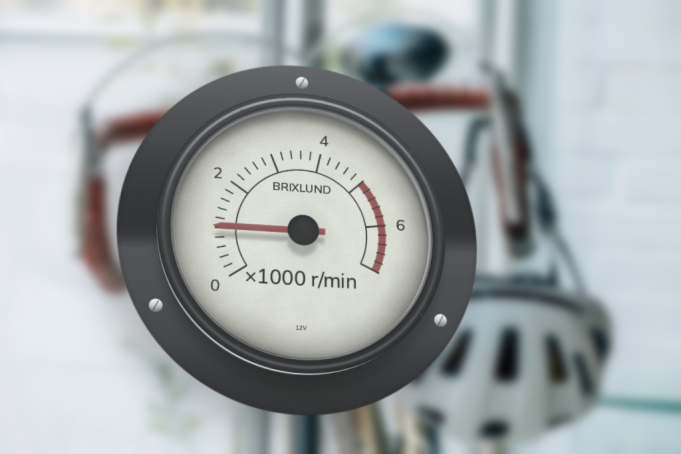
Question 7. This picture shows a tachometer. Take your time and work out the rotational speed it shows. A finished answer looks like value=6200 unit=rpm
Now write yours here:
value=1000 unit=rpm
